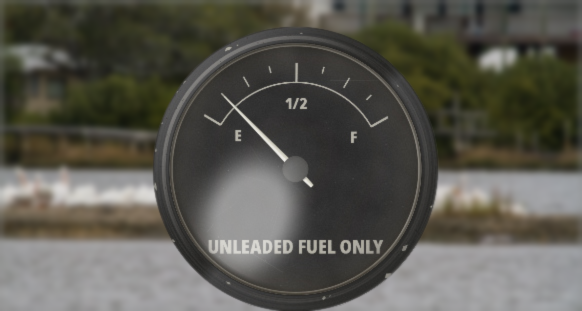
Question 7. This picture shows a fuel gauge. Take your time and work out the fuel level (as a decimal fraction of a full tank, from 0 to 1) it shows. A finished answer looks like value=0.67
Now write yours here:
value=0.125
